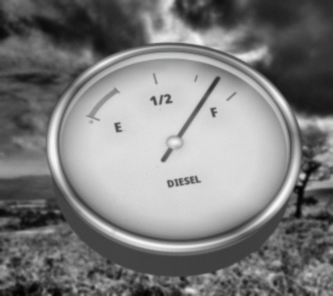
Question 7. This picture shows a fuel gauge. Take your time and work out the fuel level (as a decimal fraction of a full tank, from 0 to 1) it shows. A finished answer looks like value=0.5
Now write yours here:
value=0.875
